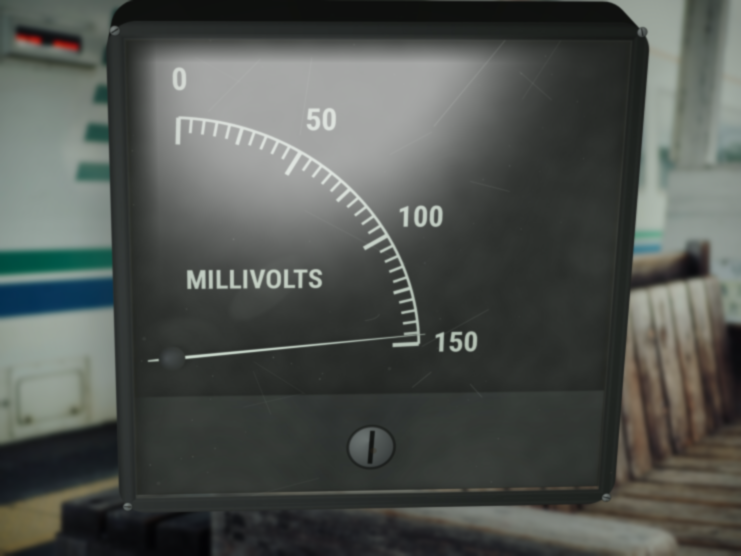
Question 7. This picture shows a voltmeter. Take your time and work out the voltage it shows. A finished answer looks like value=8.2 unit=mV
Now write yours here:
value=145 unit=mV
